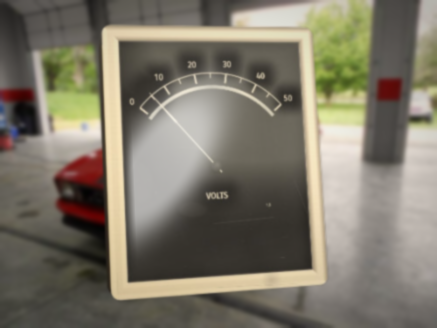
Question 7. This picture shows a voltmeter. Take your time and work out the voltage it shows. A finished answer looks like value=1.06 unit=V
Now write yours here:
value=5 unit=V
